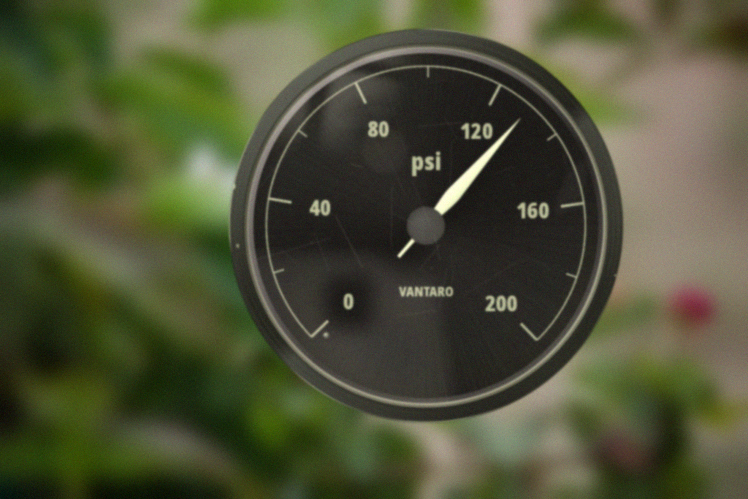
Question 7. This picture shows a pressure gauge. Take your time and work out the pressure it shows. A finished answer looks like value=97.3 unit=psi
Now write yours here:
value=130 unit=psi
